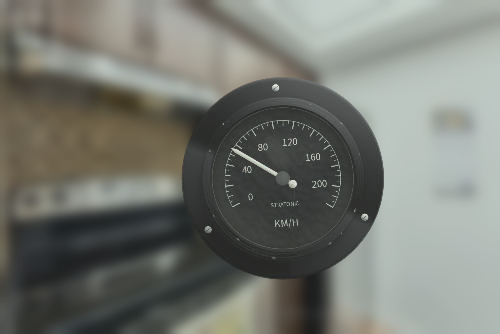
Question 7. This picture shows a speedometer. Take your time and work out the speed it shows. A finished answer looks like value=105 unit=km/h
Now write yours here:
value=55 unit=km/h
